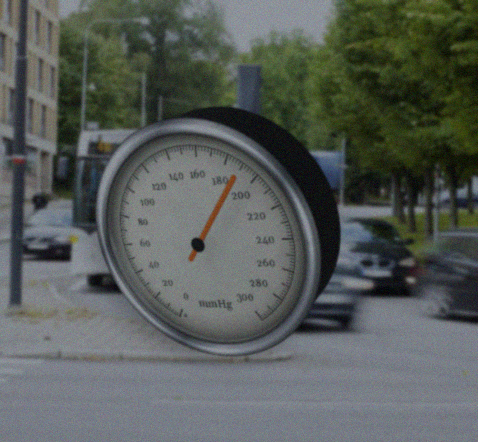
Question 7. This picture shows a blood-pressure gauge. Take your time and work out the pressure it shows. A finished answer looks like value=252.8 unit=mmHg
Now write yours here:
value=190 unit=mmHg
